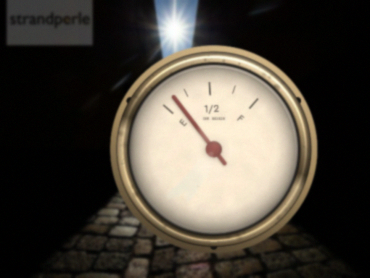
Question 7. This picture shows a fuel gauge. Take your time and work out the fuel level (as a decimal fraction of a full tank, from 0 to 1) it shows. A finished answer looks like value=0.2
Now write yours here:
value=0.125
